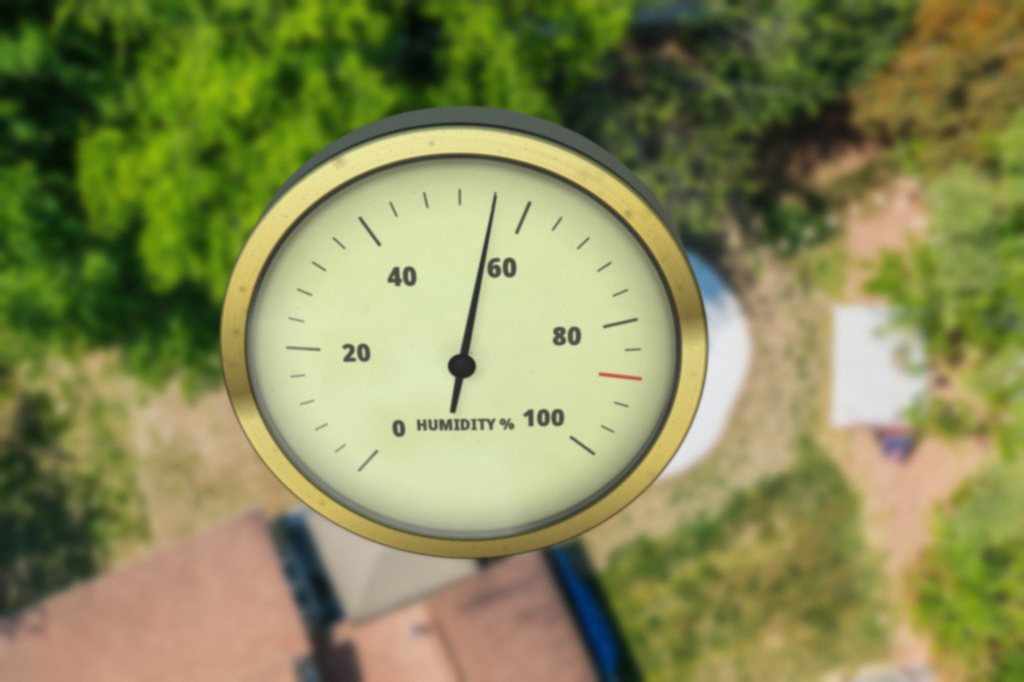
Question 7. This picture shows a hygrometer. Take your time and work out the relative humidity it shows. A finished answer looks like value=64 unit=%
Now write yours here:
value=56 unit=%
